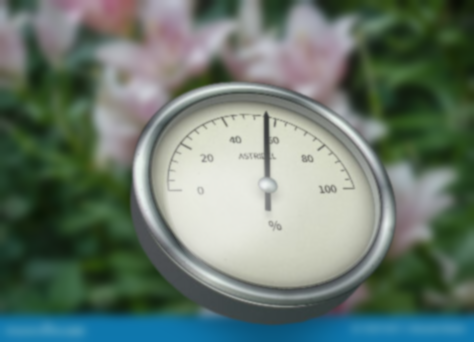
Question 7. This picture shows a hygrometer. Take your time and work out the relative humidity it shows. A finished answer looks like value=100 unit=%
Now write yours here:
value=56 unit=%
